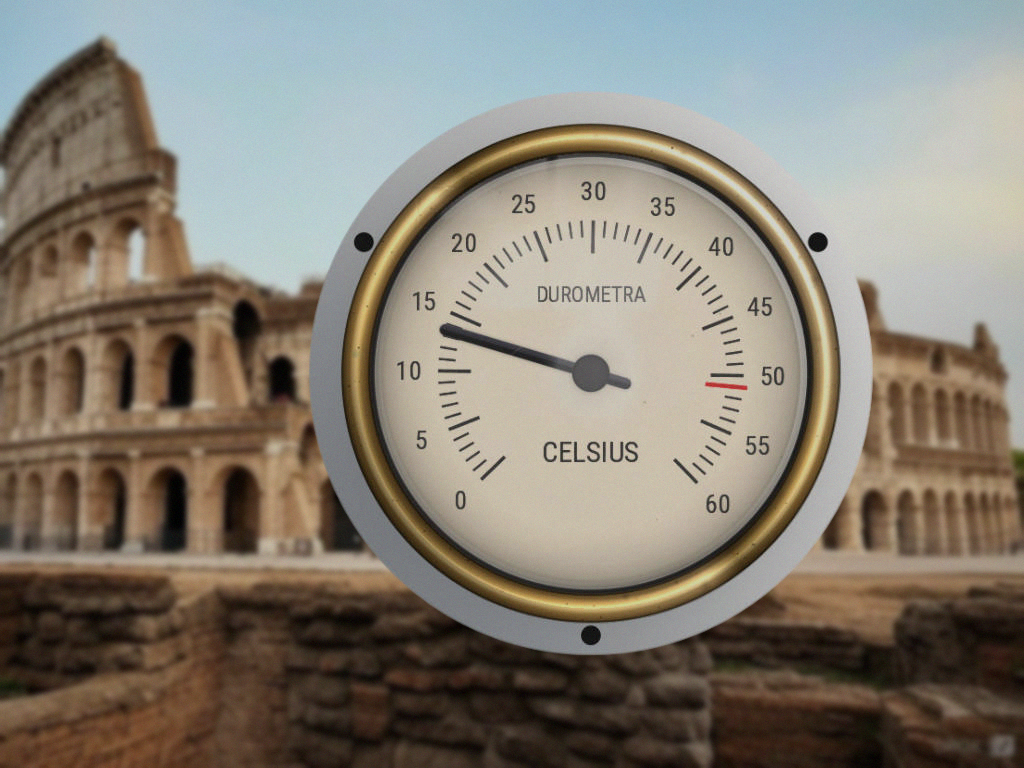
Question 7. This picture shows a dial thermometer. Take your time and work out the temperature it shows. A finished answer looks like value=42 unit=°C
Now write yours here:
value=13.5 unit=°C
